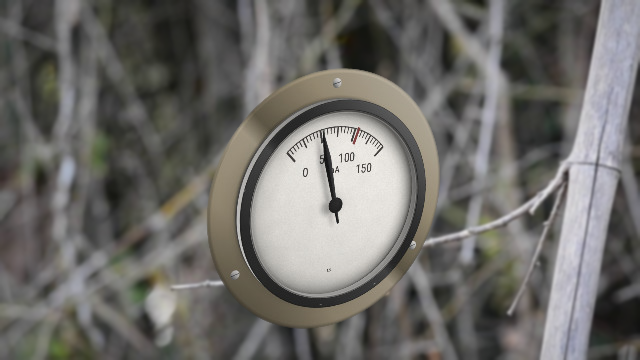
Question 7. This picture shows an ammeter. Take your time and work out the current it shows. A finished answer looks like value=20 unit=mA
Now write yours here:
value=50 unit=mA
